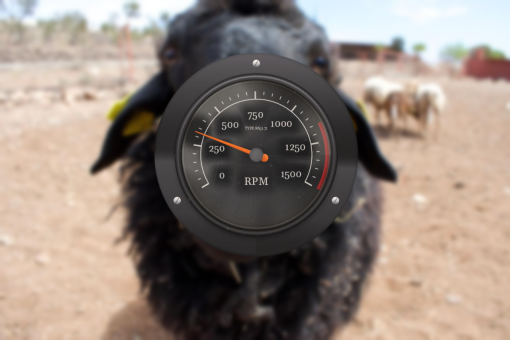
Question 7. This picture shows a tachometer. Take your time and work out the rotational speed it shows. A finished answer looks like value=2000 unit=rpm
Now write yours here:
value=325 unit=rpm
